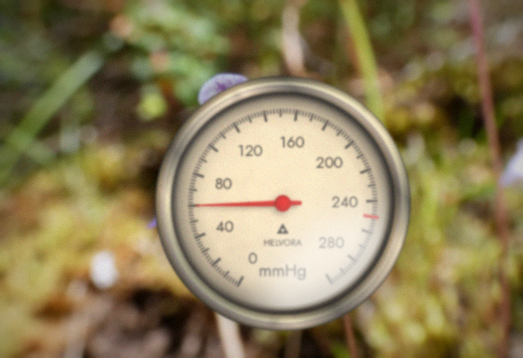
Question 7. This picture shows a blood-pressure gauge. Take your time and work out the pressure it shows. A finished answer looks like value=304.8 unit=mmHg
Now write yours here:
value=60 unit=mmHg
